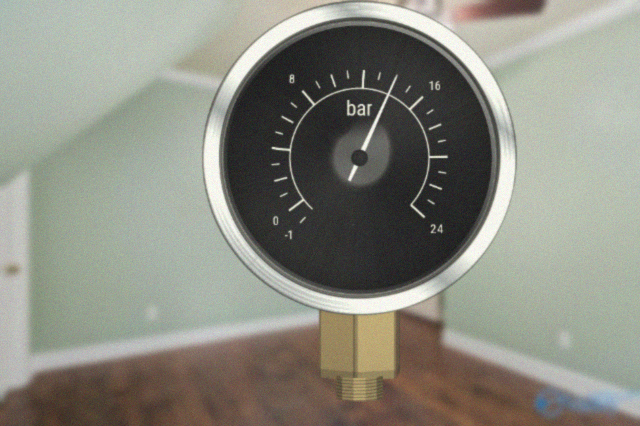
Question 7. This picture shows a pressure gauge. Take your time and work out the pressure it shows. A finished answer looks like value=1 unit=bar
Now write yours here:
value=14 unit=bar
